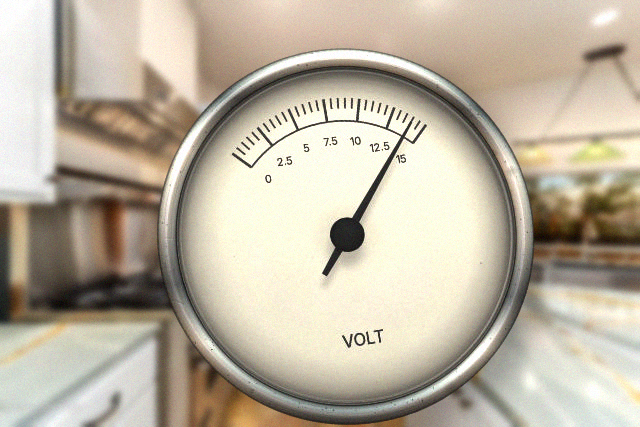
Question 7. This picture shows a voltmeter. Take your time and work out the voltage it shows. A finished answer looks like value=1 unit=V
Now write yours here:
value=14 unit=V
